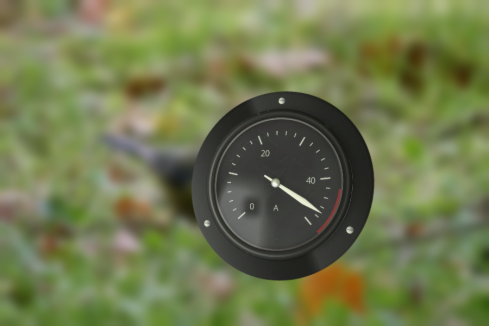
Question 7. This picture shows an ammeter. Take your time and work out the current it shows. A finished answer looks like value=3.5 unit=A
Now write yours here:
value=47 unit=A
